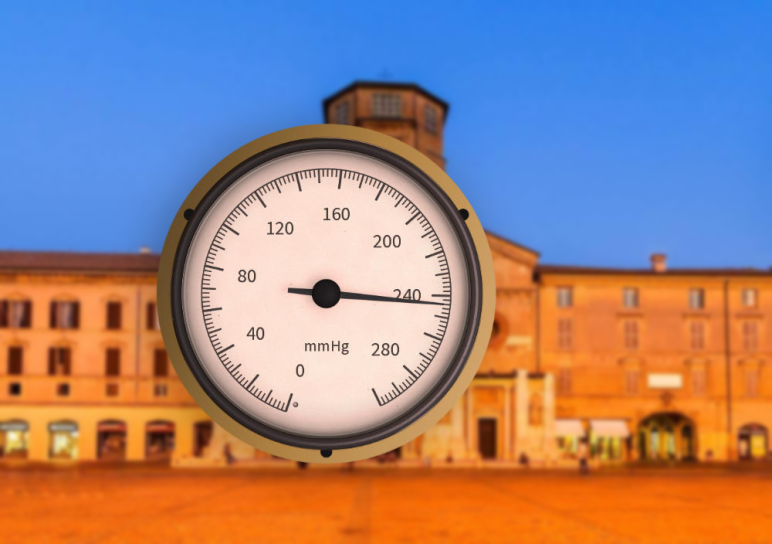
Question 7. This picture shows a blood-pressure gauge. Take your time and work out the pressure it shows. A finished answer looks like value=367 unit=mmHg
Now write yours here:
value=244 unit=mmHg
